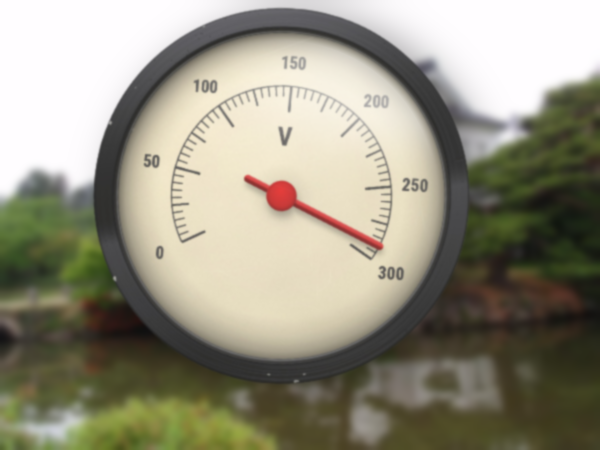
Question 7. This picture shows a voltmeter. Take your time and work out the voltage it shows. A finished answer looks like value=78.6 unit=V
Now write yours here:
value=290 unit=V
